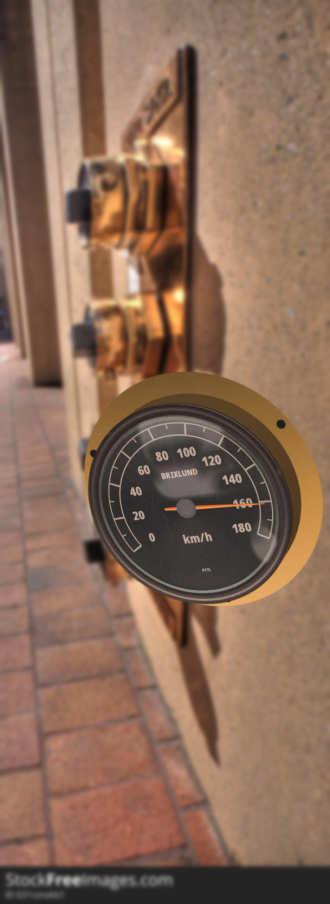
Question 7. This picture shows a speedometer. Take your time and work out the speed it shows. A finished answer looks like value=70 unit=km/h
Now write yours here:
value=160 unit=km/h
